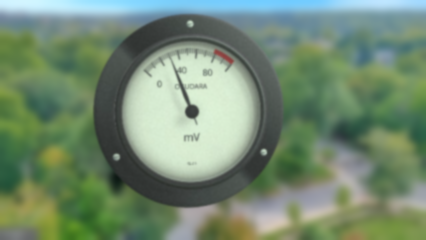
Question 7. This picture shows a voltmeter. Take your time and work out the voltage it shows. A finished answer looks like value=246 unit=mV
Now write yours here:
value=30 unit=mV
